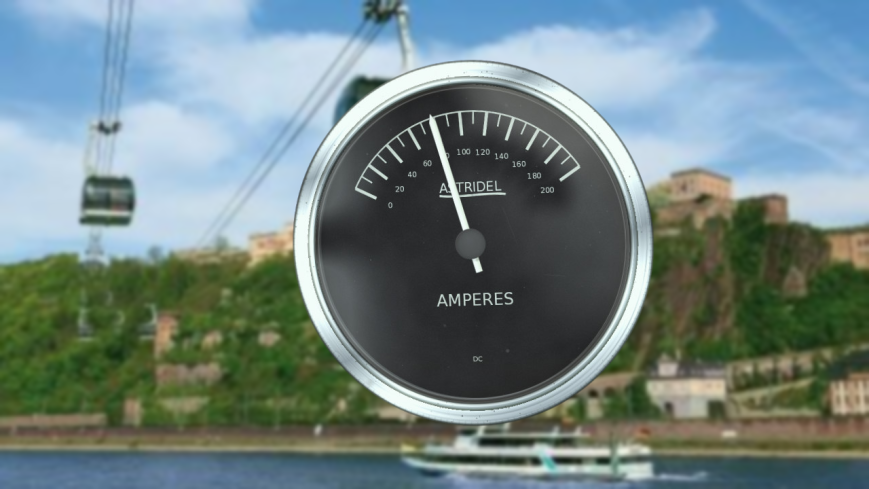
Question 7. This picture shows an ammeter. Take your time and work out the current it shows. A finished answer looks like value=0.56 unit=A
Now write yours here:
value=80 unit=A
